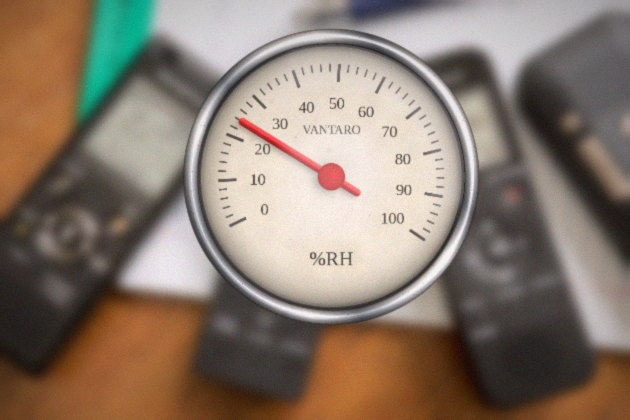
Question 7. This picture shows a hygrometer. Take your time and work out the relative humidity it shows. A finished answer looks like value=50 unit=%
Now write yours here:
value=24 unit=%
